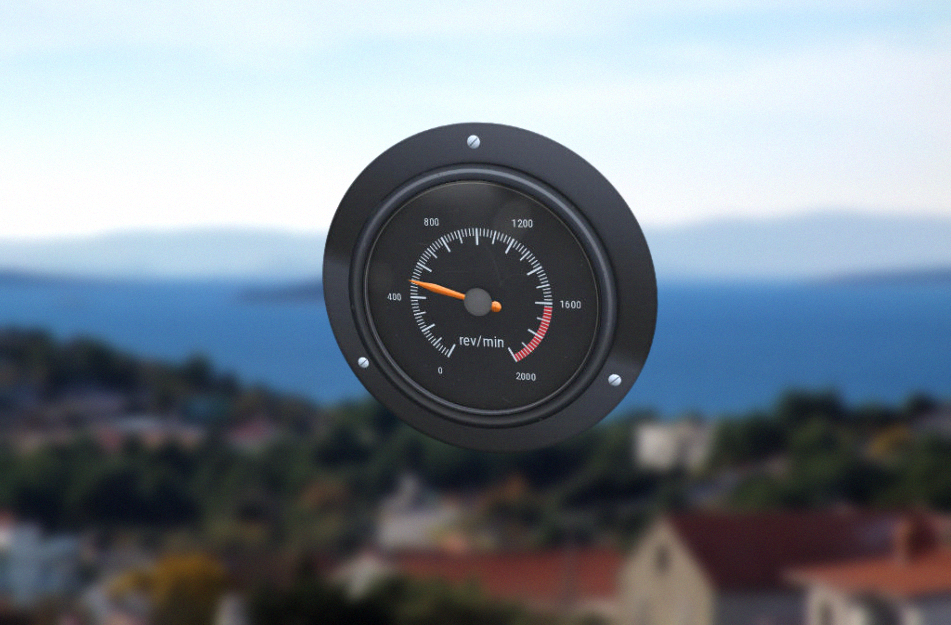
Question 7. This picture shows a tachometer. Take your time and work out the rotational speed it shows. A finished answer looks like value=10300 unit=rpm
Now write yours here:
value=500 unit=rpm
